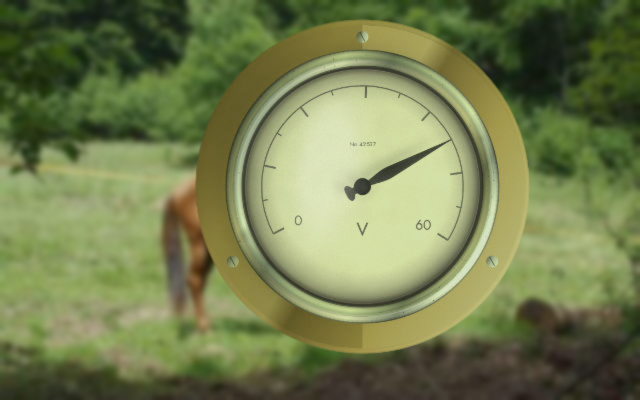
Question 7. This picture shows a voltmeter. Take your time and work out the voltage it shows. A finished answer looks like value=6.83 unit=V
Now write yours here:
value=45 unit=V
